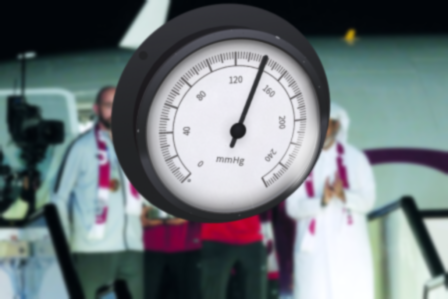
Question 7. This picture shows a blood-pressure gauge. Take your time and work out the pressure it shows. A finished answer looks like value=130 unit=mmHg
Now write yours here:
value=140 unit=mmHg
